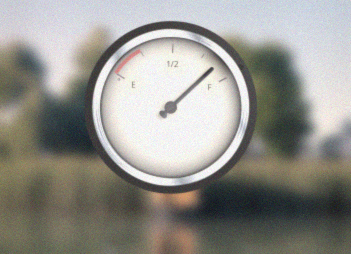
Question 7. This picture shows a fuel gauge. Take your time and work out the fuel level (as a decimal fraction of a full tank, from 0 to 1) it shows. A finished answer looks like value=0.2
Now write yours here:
value=0.875
